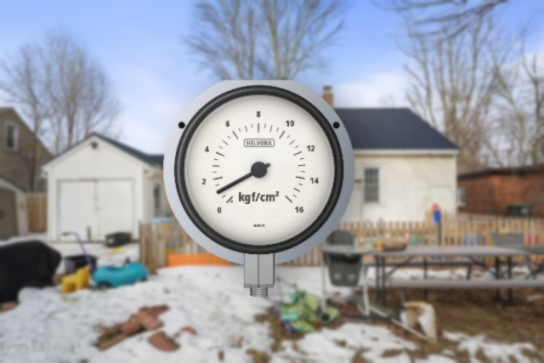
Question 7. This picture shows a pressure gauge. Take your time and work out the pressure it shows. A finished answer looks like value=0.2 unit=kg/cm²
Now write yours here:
value=1 unit=kg/cm²
